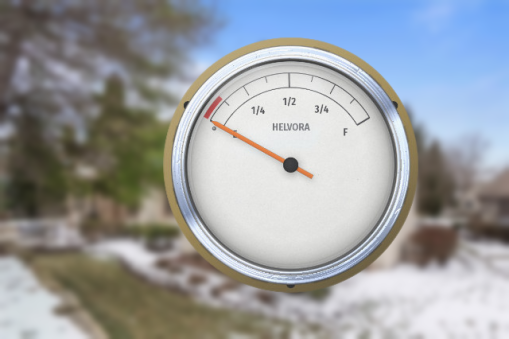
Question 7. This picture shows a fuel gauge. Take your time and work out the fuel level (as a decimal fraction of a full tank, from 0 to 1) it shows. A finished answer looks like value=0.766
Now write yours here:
value=0
